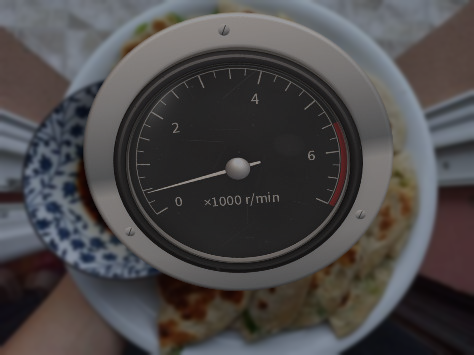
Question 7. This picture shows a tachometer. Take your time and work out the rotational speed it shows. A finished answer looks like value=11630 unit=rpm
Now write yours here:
value=500 unit=rpm
